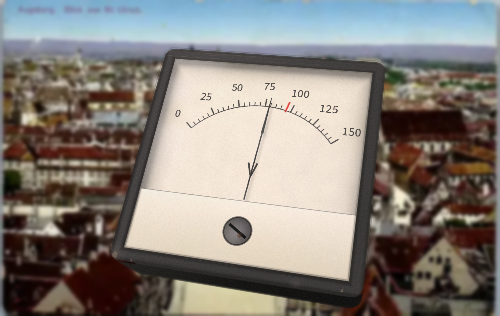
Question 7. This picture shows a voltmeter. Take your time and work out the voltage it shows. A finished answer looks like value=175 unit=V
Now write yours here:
value=80 unit=V
